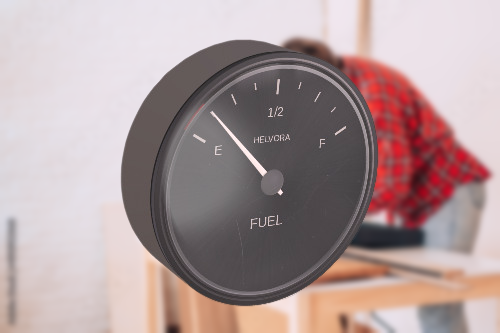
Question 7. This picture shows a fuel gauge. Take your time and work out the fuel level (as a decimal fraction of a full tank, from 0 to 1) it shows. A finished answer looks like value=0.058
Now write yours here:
value=0.125
